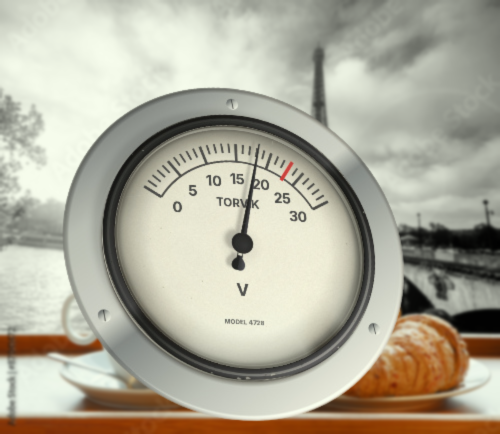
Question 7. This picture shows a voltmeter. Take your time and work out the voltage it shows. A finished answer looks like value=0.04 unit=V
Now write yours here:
value=18 unit=V
